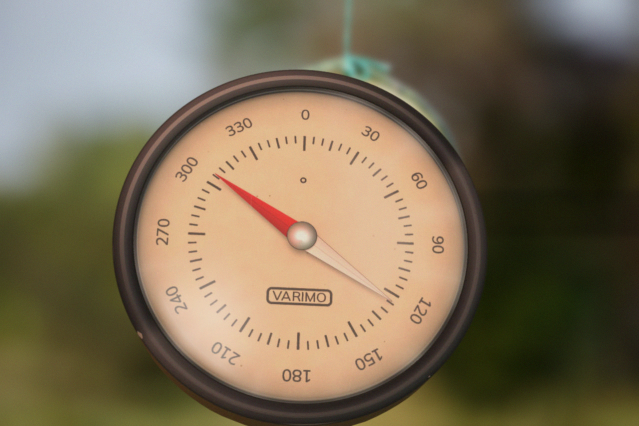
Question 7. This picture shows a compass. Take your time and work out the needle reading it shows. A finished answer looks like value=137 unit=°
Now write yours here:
value=305 unit=°
